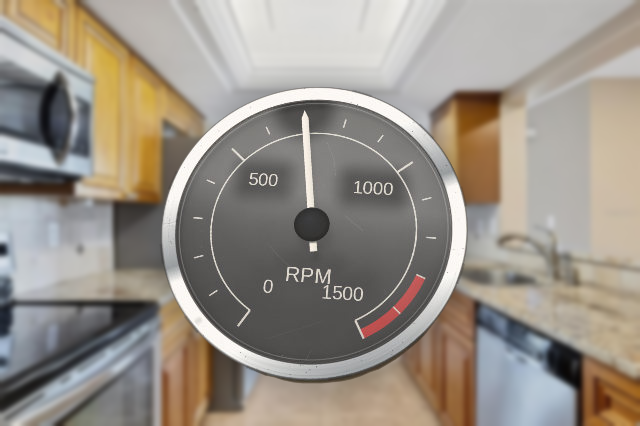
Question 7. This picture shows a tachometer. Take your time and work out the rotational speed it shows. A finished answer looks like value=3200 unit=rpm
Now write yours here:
value=700 unit=rpm
